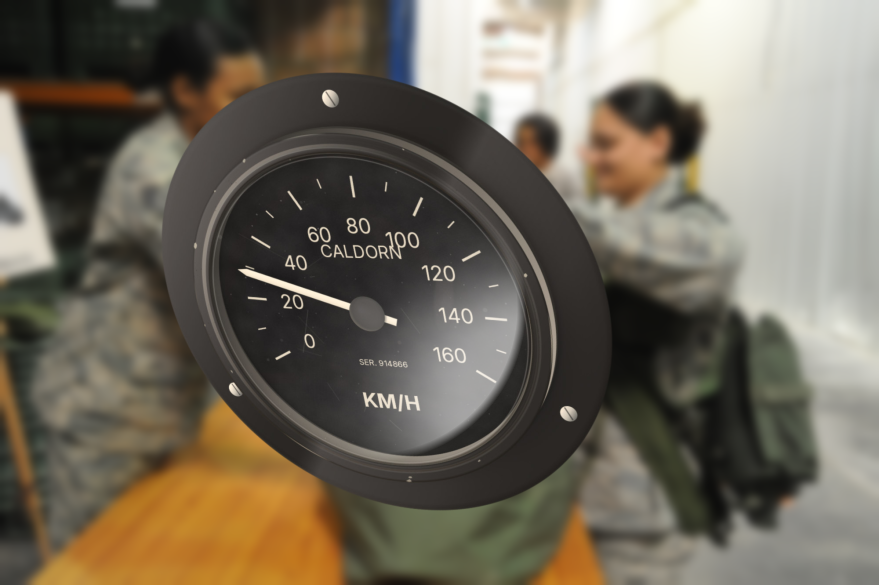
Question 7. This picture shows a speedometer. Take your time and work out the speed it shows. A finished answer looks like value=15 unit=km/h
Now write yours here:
value=30 unit=km/h
